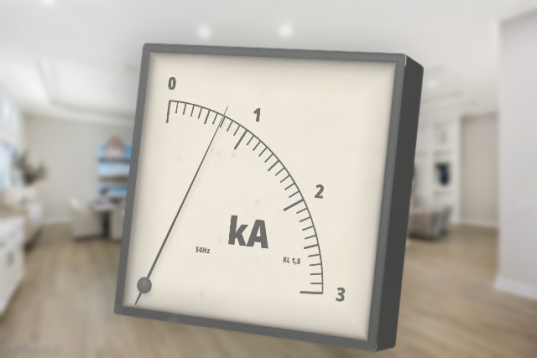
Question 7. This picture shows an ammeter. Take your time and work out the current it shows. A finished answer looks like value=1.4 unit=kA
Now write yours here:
value=0.7 unit=kA
